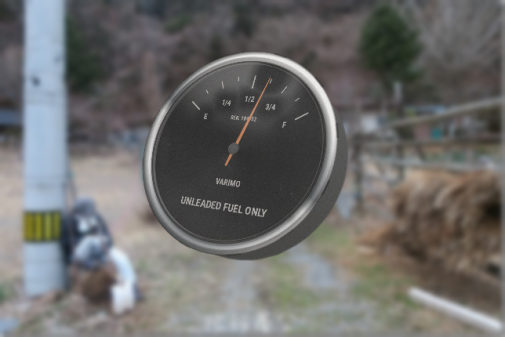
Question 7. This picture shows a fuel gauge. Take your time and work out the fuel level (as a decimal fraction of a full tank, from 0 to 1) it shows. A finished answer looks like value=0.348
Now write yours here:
value=0.625
